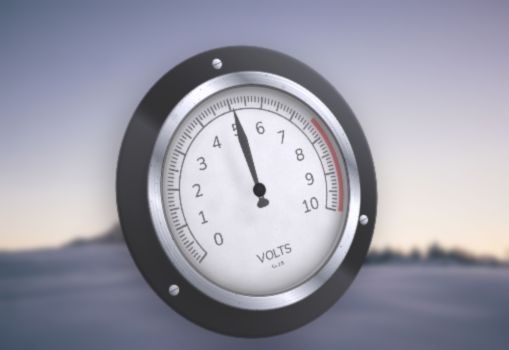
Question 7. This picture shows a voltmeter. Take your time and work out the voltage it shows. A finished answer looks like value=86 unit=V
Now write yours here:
value=5 unit=V
